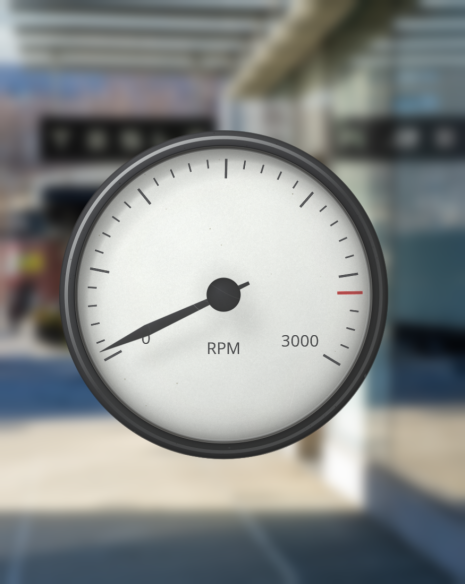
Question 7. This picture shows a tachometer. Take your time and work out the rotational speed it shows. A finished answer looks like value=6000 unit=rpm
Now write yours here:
value=50 unit=rpm
